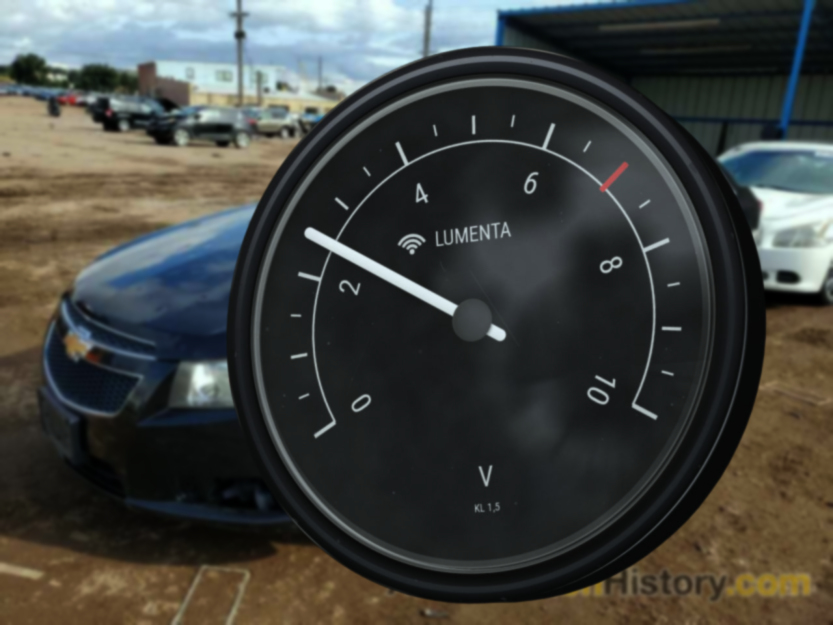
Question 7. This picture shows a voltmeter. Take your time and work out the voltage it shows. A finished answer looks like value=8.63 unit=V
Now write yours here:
value=2.5 unit=V
